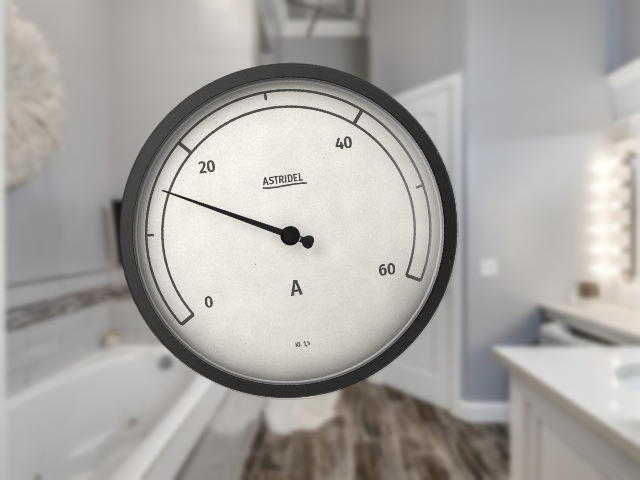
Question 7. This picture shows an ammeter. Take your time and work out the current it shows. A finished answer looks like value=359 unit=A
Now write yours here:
value=15 unit=A
